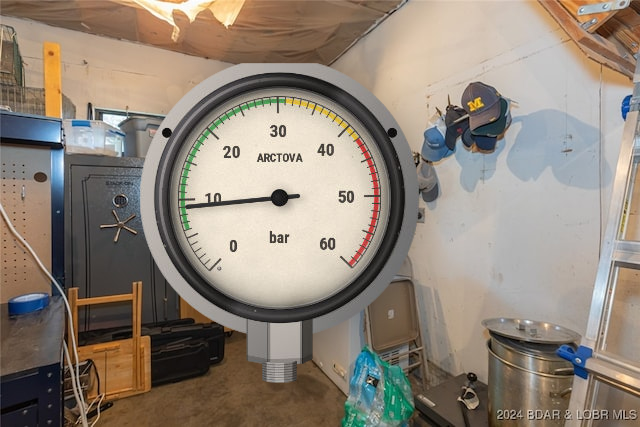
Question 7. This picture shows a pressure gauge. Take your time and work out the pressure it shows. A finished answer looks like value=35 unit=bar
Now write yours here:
value=9 unit=bar
